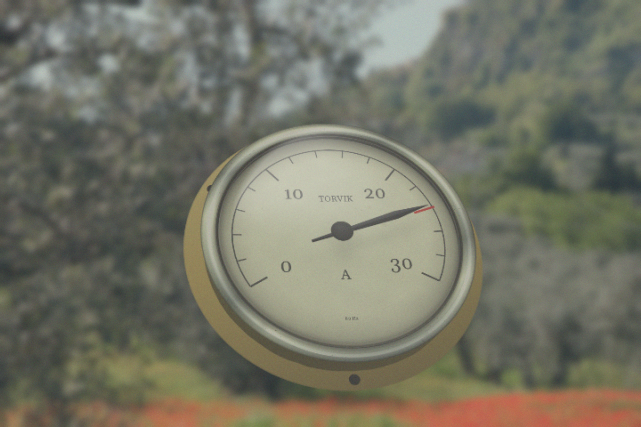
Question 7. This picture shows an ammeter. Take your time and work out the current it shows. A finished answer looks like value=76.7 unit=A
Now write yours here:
value=24 unit=A
